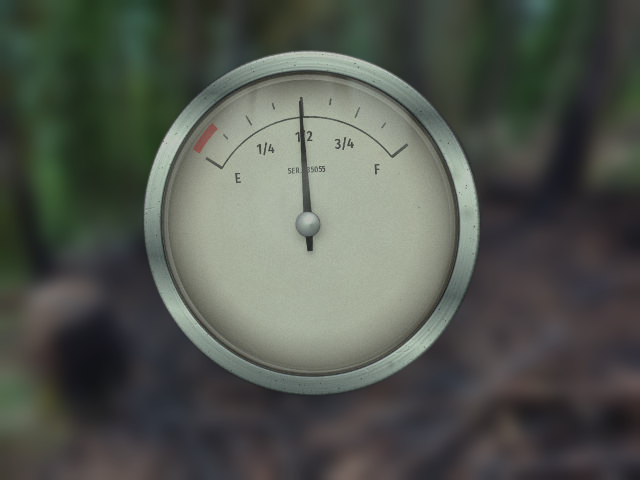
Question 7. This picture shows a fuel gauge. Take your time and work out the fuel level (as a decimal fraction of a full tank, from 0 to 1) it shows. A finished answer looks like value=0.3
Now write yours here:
value=0.5
